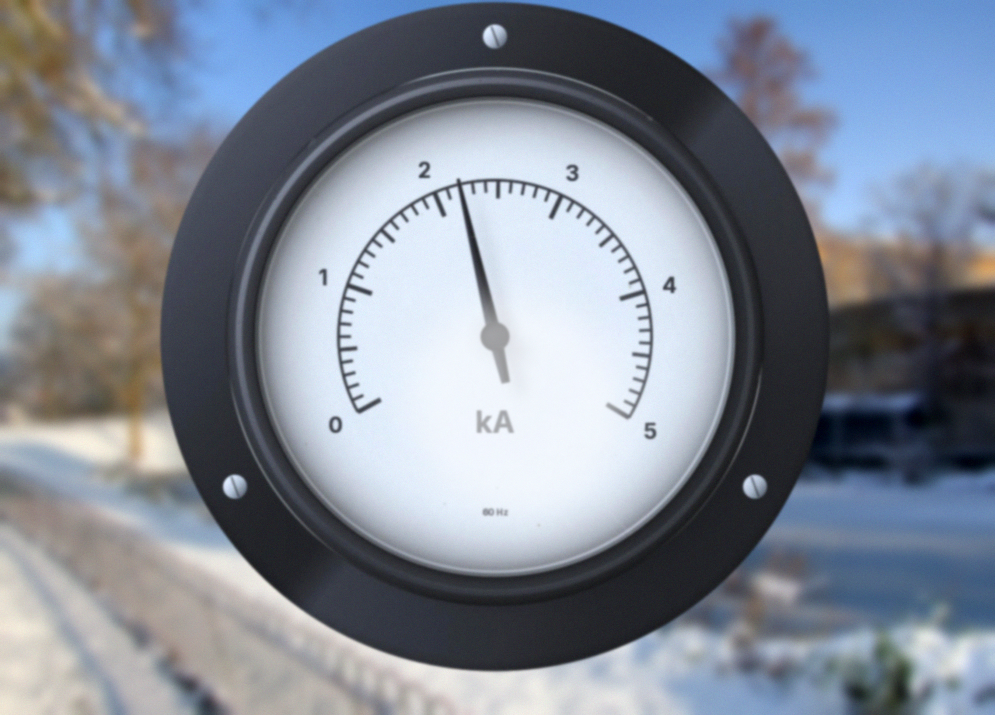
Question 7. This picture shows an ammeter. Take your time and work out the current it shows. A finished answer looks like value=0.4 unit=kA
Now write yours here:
value=2.2 unit=kA
